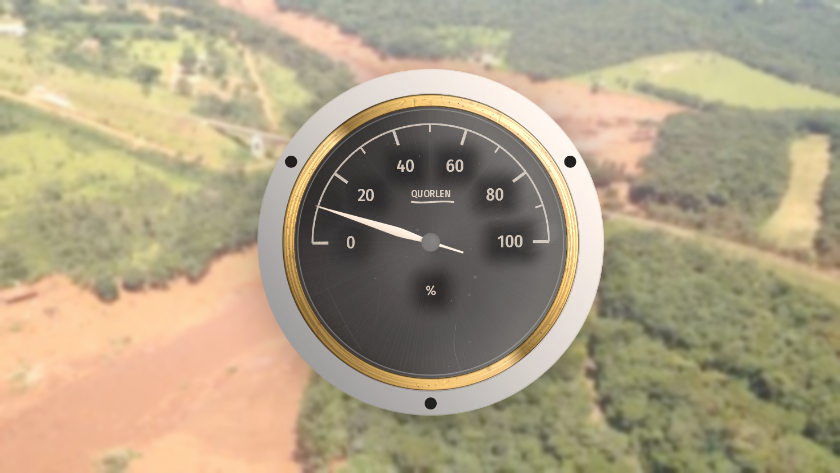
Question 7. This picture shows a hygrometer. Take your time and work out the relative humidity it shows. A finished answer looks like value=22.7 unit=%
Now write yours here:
value=10 unit=%
